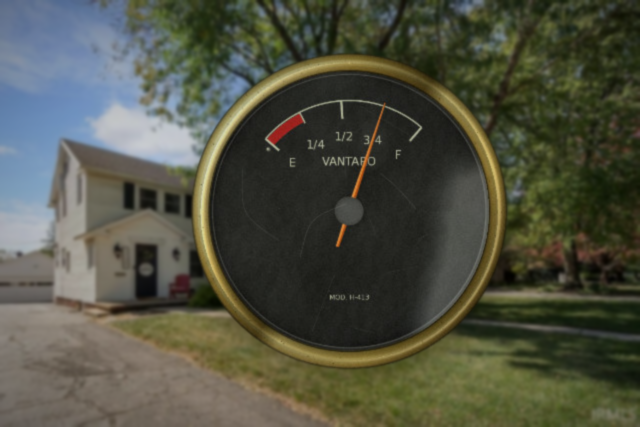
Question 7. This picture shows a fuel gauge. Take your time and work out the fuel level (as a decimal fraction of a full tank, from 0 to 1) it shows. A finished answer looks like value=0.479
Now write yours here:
value=0.75
